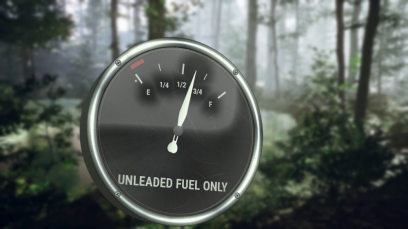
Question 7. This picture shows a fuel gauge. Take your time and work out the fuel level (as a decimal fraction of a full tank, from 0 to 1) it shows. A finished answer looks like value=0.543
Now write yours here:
value=0.625
